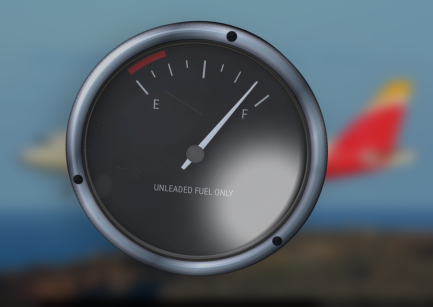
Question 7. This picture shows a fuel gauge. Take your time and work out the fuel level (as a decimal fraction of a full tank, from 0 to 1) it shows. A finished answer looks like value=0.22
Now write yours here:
value=0.875
